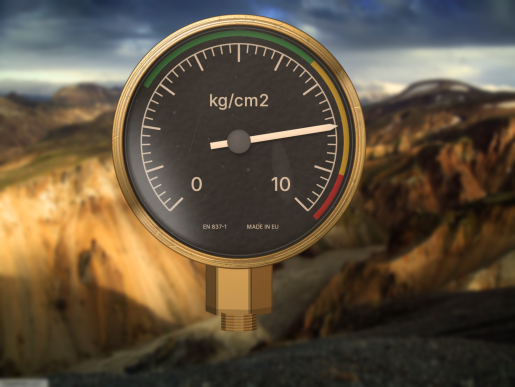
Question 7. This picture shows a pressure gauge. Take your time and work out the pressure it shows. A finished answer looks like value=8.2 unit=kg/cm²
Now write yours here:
value=8 unit=kg/cm²
